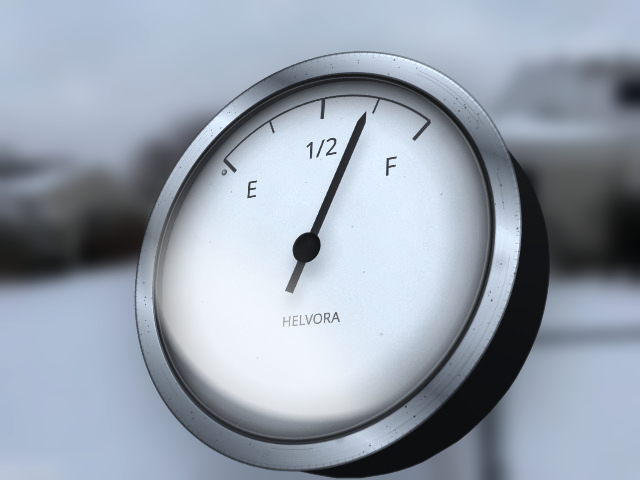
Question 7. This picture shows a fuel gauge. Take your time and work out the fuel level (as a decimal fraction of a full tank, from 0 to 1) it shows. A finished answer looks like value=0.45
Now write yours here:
value=0.75
